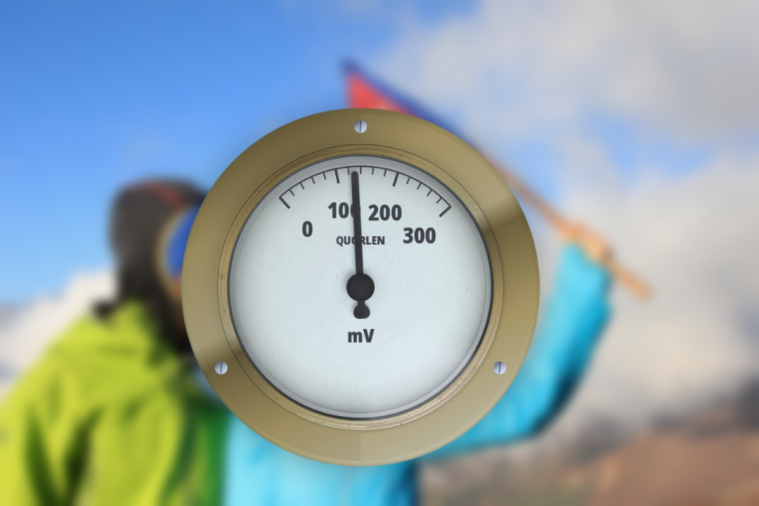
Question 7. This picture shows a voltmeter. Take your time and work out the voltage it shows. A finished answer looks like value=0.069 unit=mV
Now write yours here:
value=130 unit=mV
